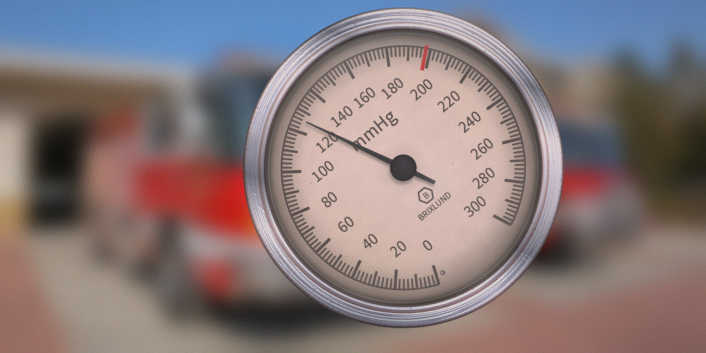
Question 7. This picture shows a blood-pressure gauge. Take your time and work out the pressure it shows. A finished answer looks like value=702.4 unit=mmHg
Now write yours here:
value=126 unit=mmHg
